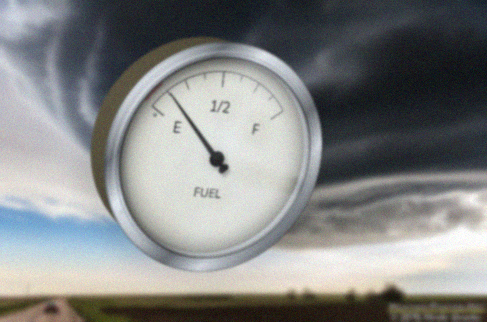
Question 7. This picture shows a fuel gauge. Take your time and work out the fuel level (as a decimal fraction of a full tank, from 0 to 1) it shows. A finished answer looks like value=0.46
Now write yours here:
value=0.125
